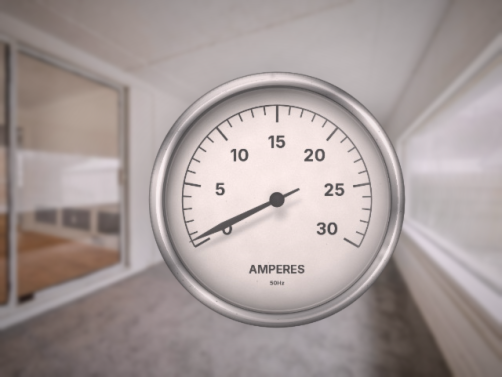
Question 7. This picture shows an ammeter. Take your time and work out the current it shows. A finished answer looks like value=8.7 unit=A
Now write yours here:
value=0.5 unit=A
